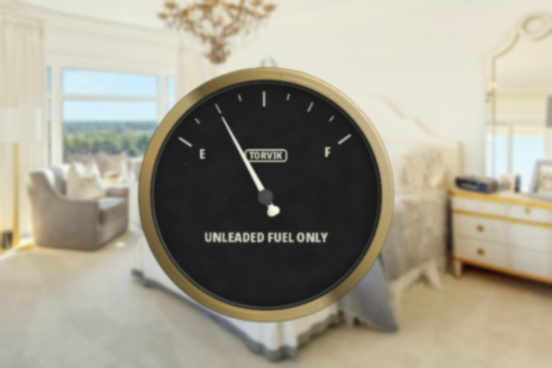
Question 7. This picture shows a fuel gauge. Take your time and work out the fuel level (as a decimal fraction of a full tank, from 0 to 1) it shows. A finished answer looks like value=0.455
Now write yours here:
value=0.25
